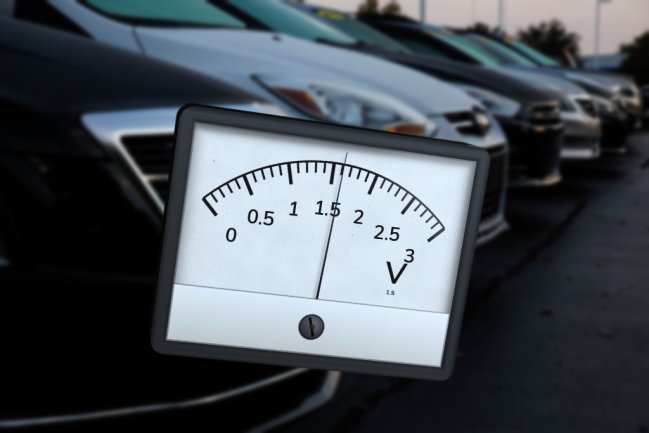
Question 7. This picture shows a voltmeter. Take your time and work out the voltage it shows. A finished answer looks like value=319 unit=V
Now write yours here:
value=1.6 unit=V
